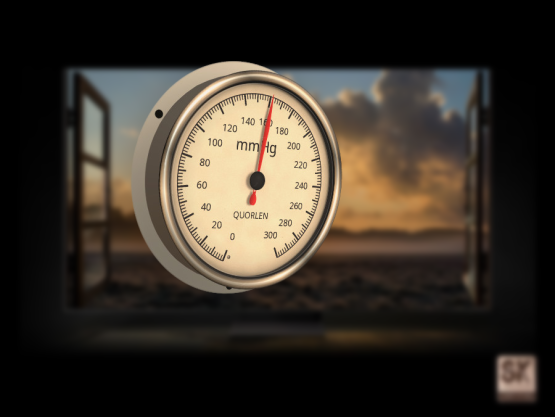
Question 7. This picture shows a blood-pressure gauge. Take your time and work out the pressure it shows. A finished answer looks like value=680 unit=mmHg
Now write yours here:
value=160 unit=mmHg
